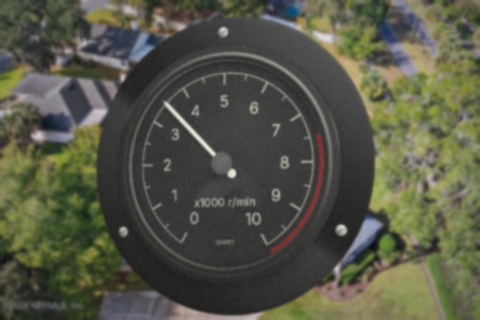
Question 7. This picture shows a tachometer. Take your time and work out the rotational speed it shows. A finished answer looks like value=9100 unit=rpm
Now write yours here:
value=3500 unit=rpm
